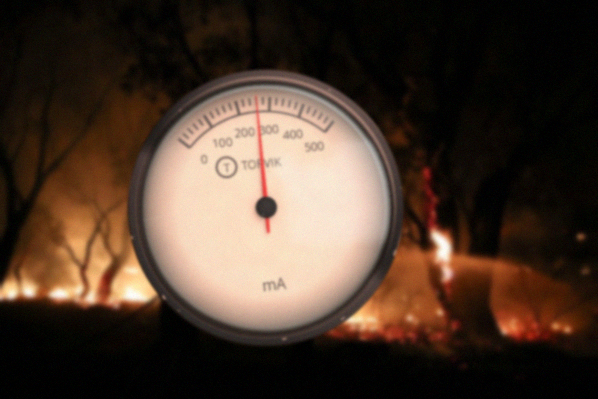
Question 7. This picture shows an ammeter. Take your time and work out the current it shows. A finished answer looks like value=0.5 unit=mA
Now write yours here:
value=260 unit=mA
